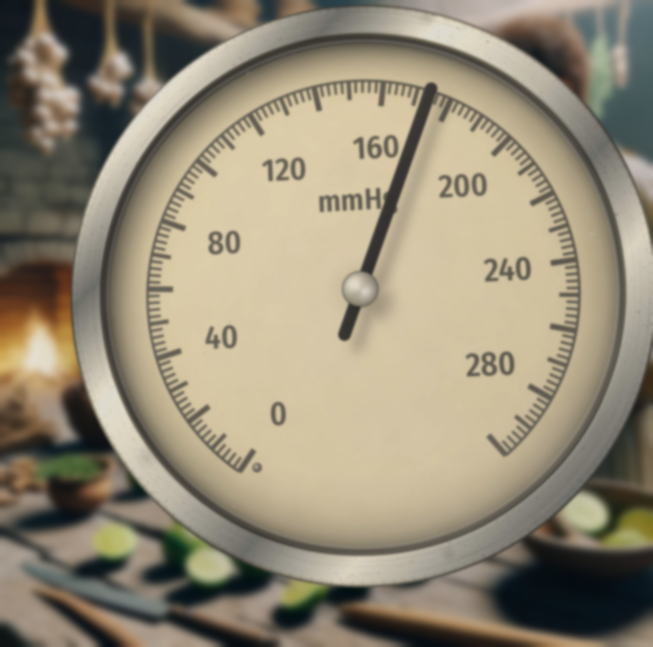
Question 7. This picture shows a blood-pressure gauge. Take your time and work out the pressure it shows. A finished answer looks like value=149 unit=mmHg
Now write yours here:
value=174 unit=mmHg
